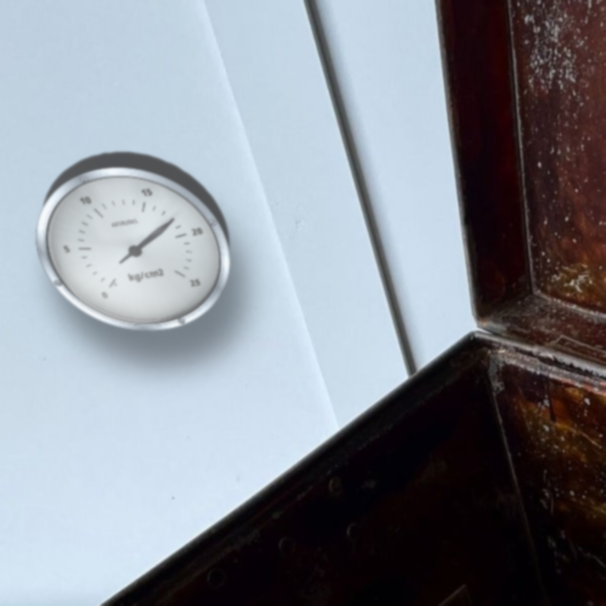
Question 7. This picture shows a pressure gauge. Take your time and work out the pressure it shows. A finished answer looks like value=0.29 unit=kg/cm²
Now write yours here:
value=18 unit=kg/cm²
